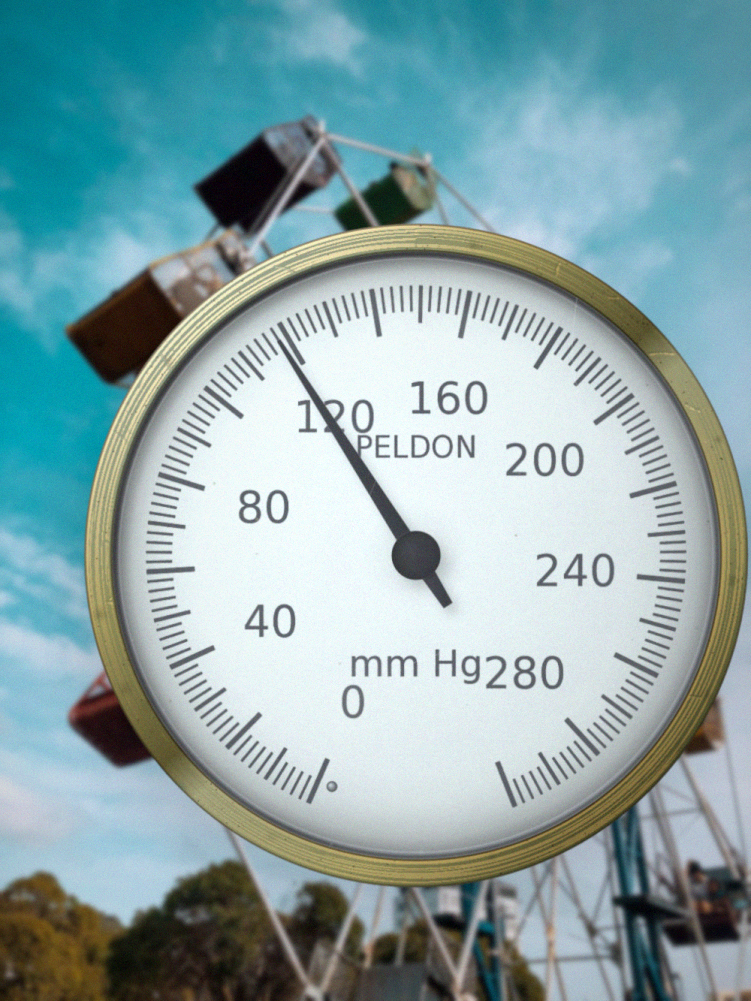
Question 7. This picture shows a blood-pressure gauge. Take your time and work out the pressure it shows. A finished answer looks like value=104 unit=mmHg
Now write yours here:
value=118 unit=mmHg
